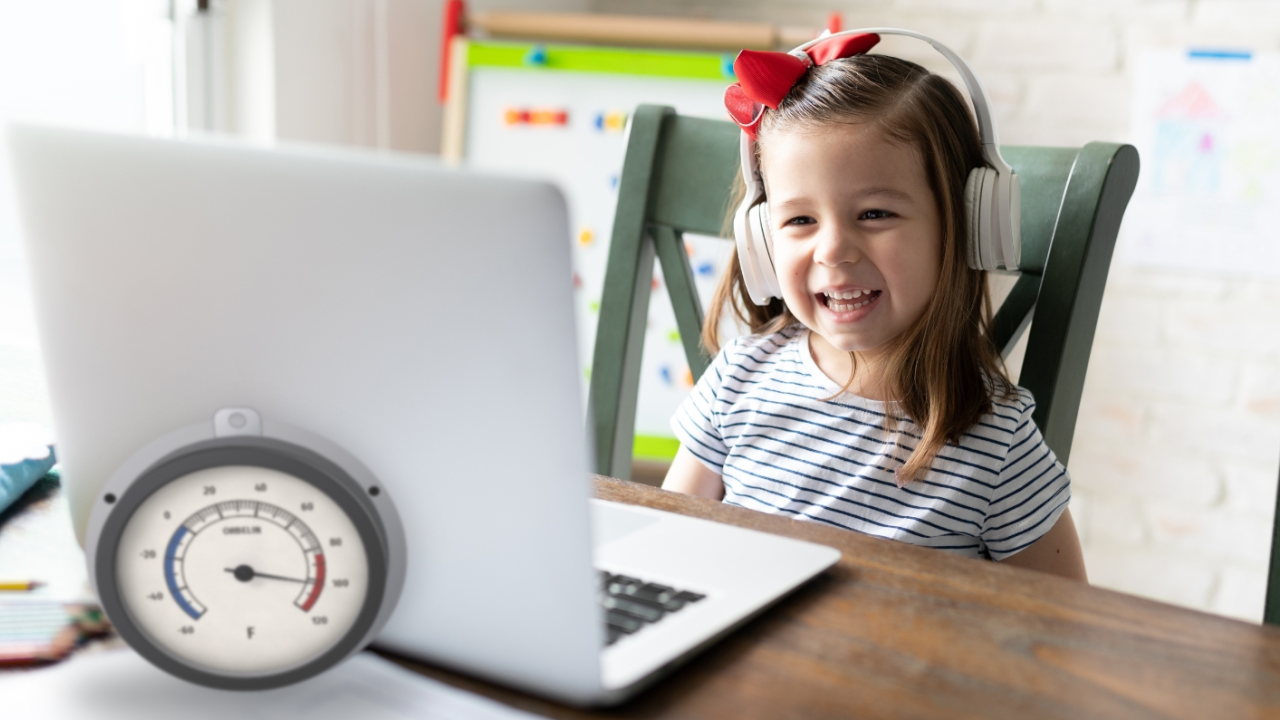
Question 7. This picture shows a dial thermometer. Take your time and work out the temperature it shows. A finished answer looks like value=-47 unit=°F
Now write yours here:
value=100 unit=°F
